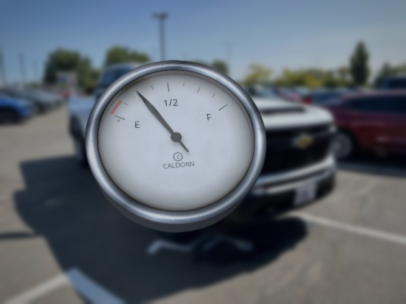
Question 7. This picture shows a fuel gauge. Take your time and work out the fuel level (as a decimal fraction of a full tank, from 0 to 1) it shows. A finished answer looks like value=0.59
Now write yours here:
value=0.25
